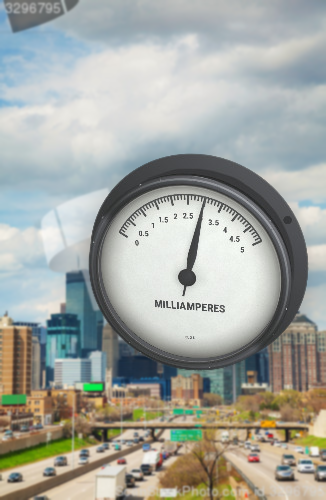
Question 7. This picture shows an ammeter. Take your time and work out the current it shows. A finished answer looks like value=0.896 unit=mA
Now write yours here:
value=3 unit=mA
